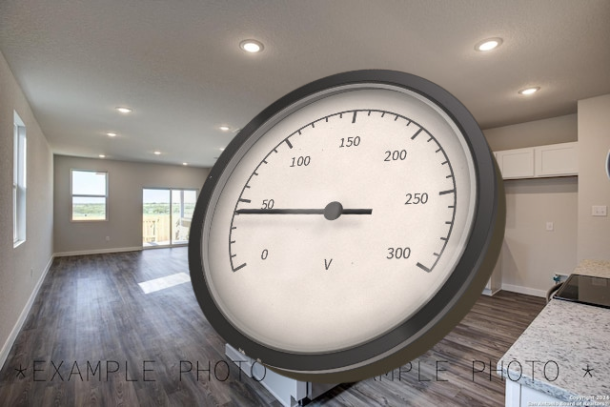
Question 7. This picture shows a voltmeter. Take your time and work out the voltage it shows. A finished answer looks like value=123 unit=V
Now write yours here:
value=40 unit=V
